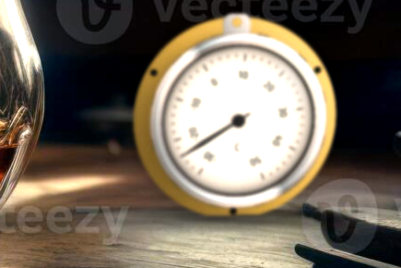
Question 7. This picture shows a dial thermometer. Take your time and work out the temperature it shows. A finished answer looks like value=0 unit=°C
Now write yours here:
value=-24 unit=°C
